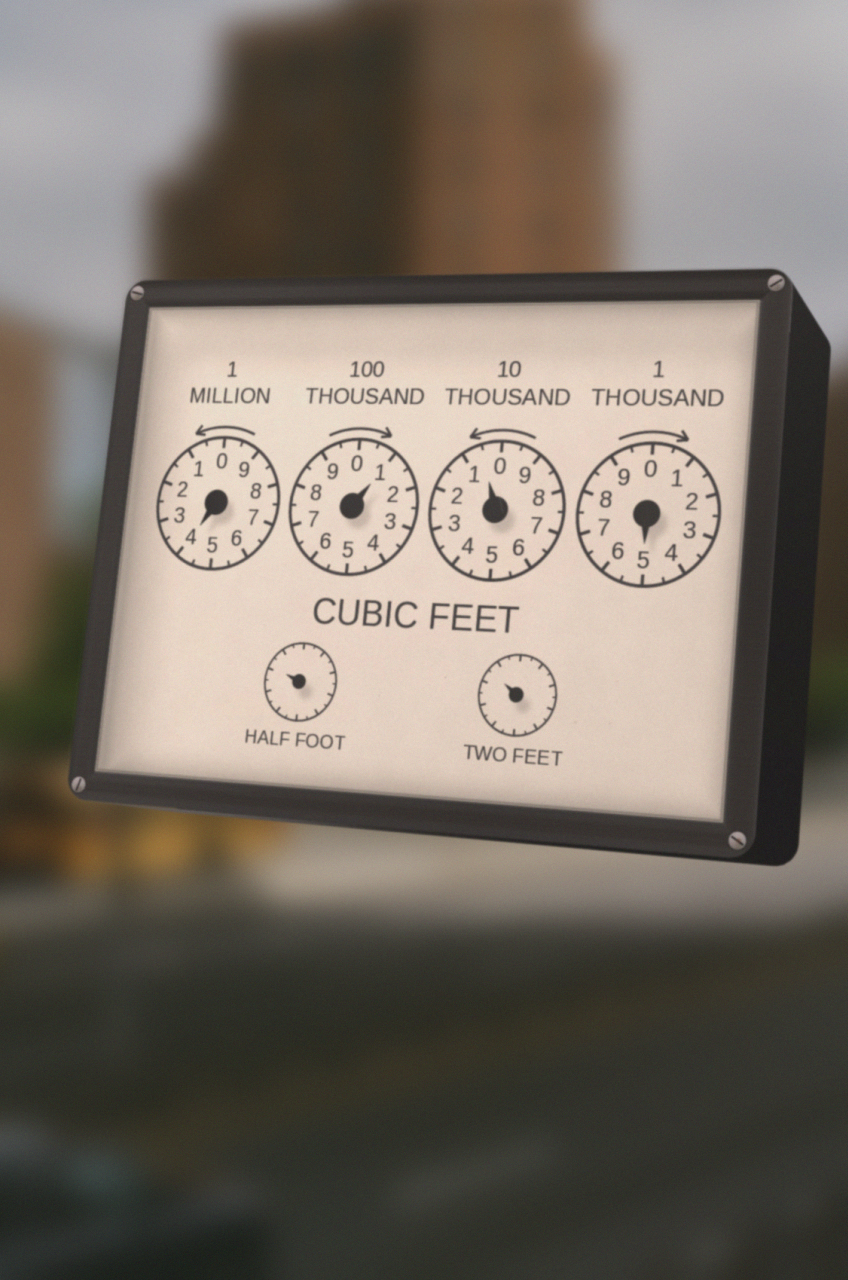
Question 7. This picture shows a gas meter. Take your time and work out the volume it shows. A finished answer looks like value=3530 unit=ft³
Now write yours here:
value=410500 unit=ft³
